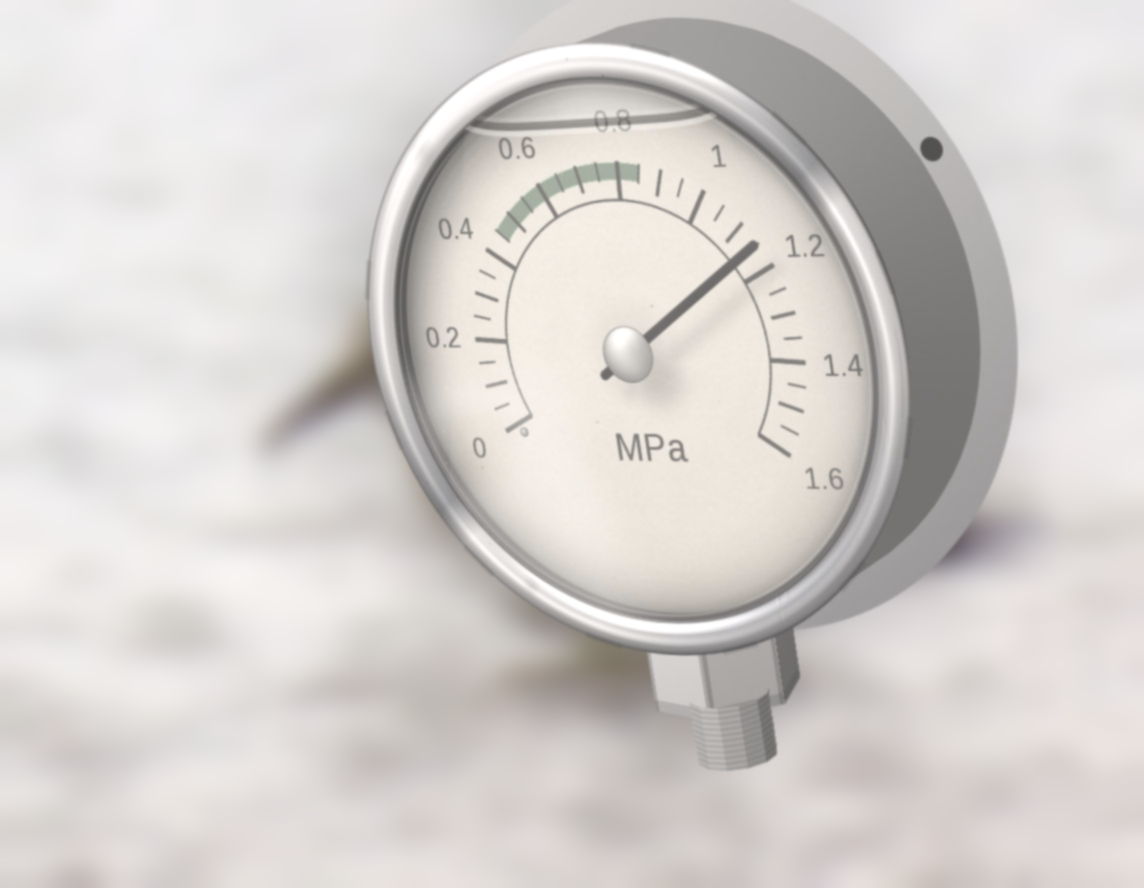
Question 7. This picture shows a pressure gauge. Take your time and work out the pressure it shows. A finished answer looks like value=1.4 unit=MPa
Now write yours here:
value=1.15 unit=MPa
